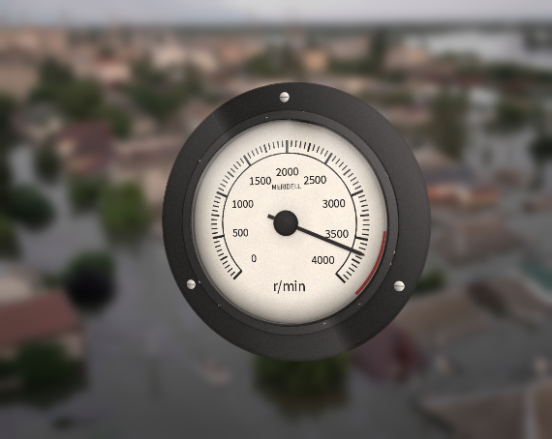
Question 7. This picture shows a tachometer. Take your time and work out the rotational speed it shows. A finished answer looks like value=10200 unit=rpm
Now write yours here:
value=3650 unit=rpm
